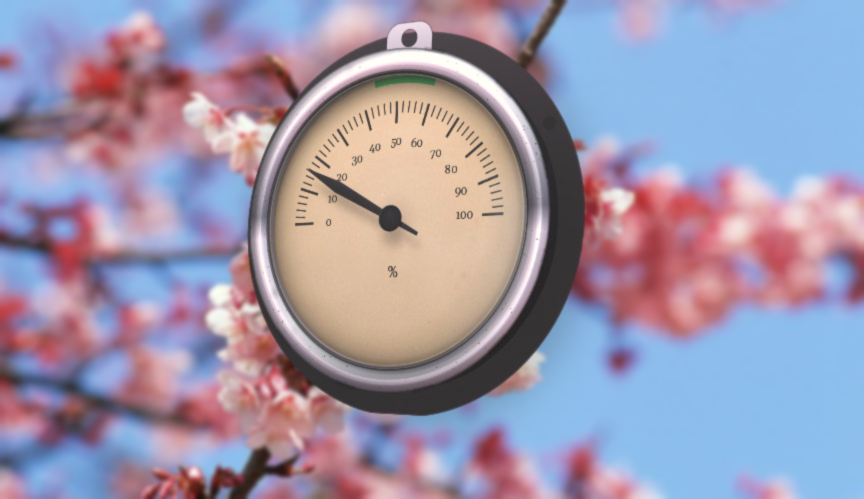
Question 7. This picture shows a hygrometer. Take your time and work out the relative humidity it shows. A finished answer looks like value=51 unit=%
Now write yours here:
value=16 unit=%
